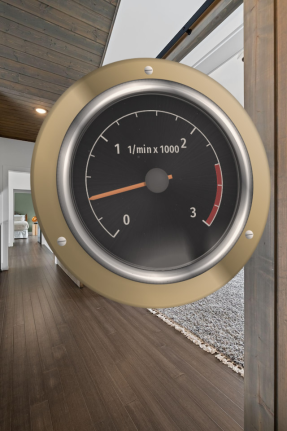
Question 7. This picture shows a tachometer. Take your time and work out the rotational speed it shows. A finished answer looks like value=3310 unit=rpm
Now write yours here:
value=400 unit=rpm
